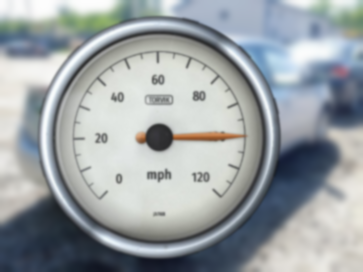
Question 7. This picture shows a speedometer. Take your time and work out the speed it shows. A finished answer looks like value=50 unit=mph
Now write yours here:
value=100 unit=mph
